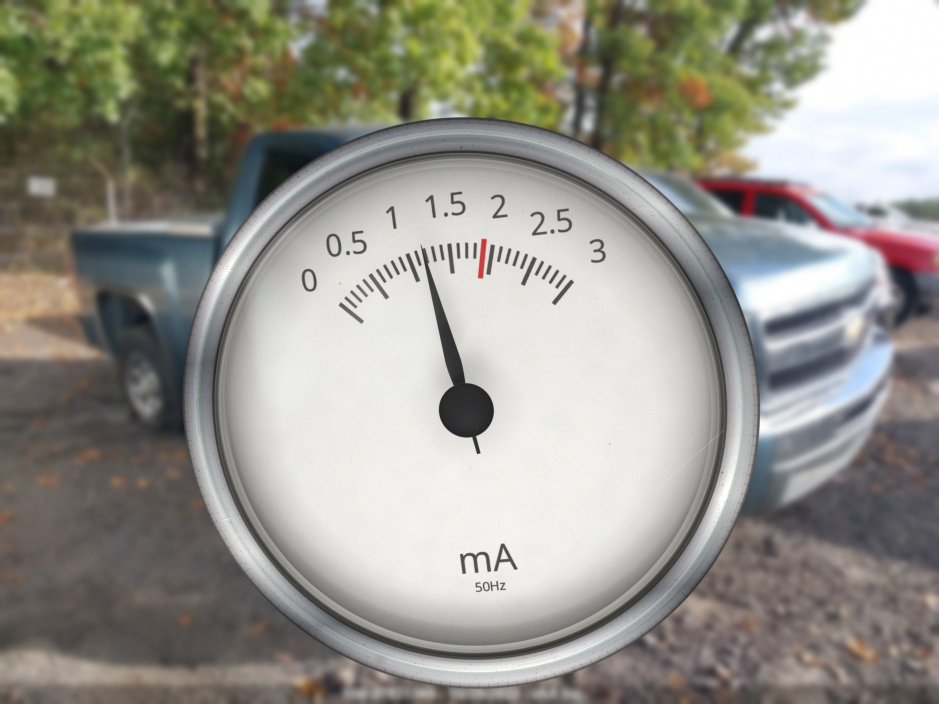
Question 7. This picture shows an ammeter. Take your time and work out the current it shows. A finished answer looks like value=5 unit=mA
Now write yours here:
value=1.2 unit=mA
